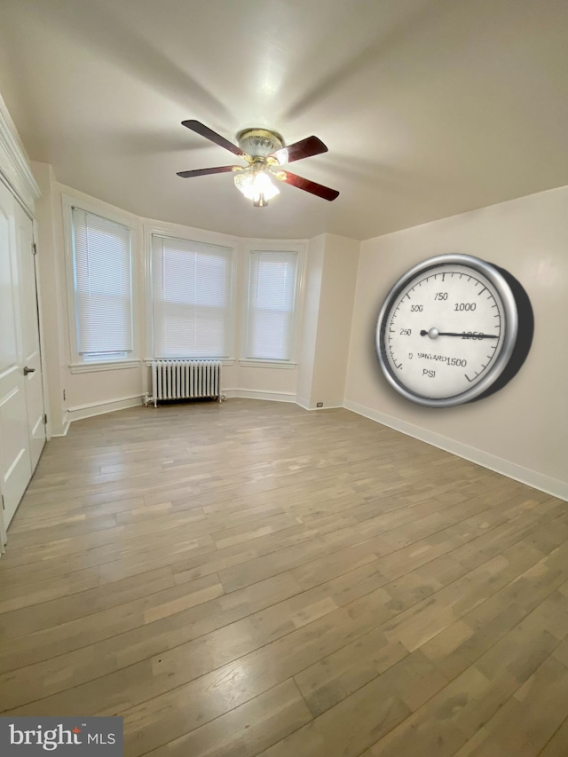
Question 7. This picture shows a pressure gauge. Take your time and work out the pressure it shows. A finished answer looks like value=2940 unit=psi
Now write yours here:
value=1250 unit=psi
